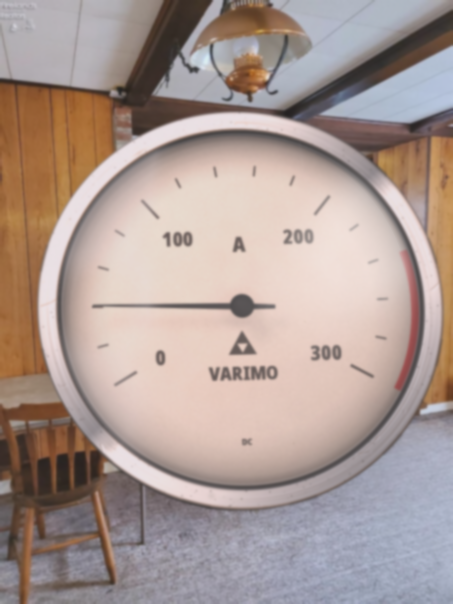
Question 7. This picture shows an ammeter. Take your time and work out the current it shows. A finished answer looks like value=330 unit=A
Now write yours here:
value=40 unit=A
